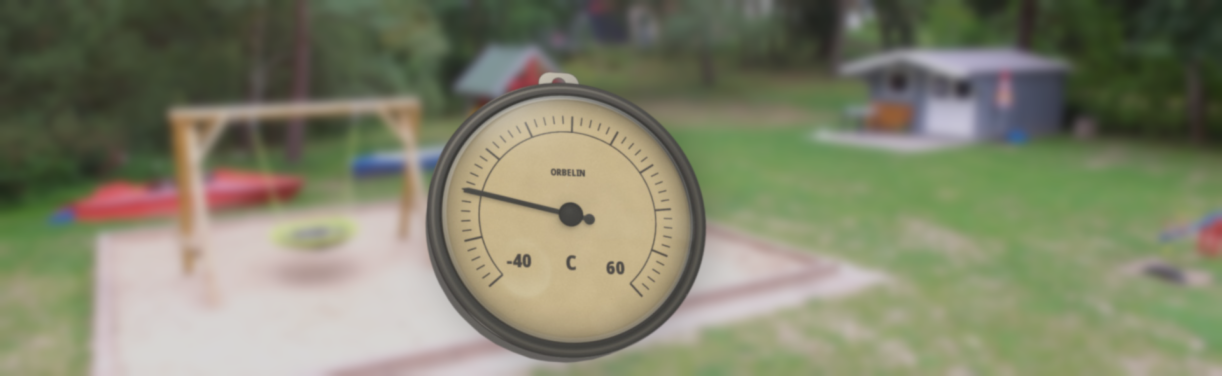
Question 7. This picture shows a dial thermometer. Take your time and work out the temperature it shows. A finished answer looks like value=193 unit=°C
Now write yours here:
value=-20 unit=°C
